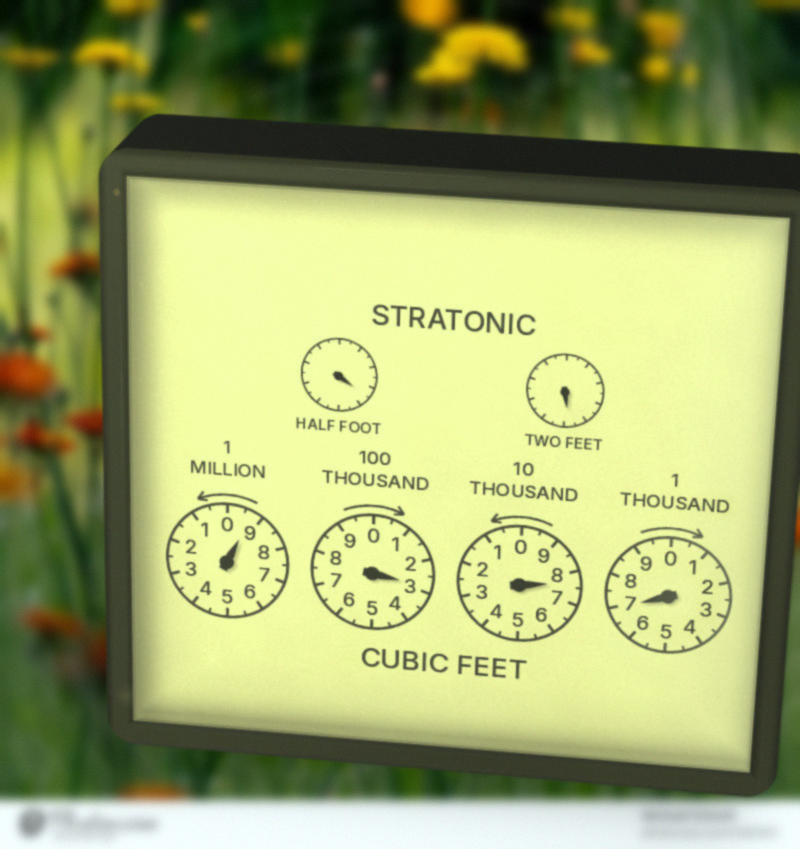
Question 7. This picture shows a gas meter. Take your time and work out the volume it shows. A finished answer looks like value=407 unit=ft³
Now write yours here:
value=927700 unit=ft³
